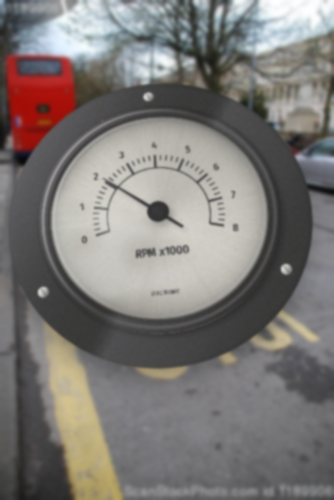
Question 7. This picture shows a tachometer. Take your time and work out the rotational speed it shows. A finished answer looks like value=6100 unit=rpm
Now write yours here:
value=2000 unit=rpm
